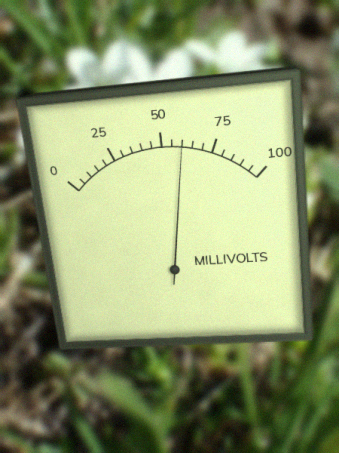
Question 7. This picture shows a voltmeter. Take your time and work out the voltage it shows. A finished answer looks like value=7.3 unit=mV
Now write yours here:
value=60 unit=mV
